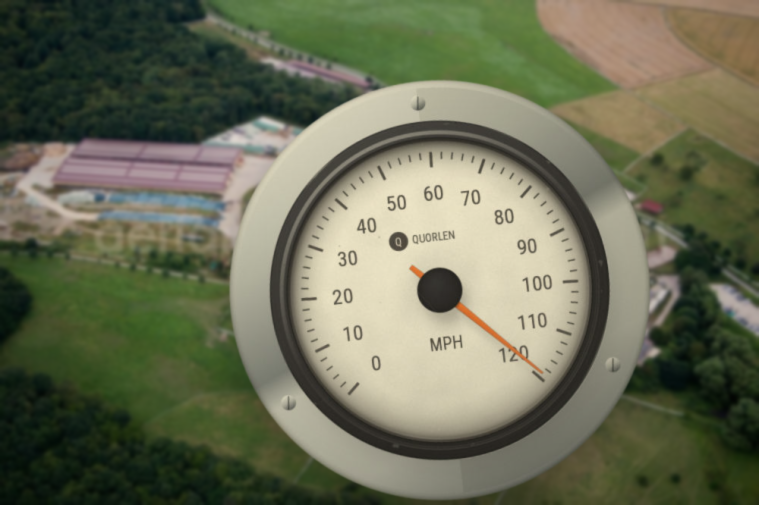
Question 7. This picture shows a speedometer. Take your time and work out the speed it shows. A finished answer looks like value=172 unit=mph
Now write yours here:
value=119 unit=mph
